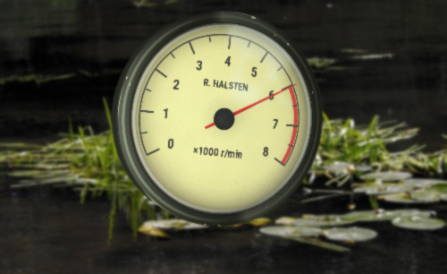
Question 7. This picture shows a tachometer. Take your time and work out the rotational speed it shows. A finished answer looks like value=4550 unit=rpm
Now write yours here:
value=6000 unit=rpm
